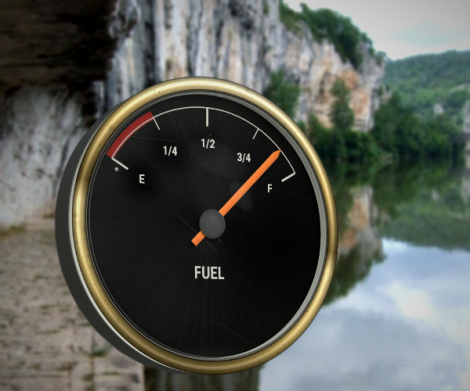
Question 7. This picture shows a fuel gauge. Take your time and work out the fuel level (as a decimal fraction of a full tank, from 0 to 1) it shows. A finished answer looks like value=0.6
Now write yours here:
value=0.875
